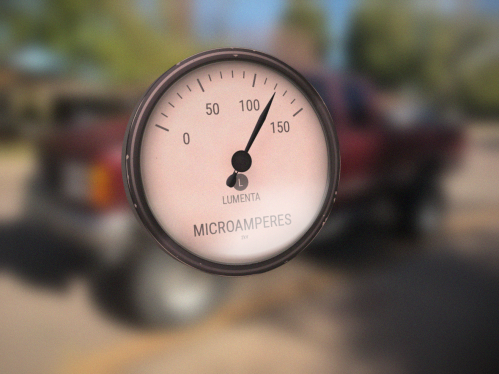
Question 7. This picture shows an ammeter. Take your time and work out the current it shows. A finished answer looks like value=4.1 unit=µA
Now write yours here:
value=120 unit=µA
